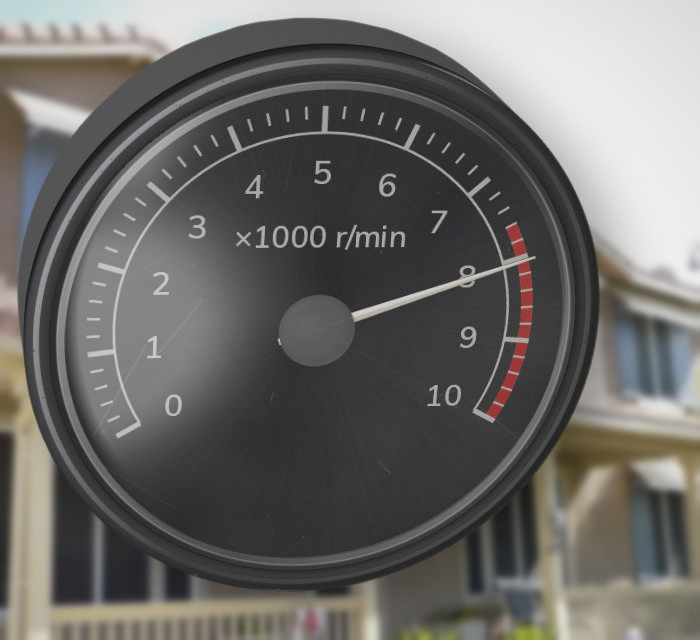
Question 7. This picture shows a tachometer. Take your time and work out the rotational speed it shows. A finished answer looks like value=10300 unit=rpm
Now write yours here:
value=8000 unit=rpm
